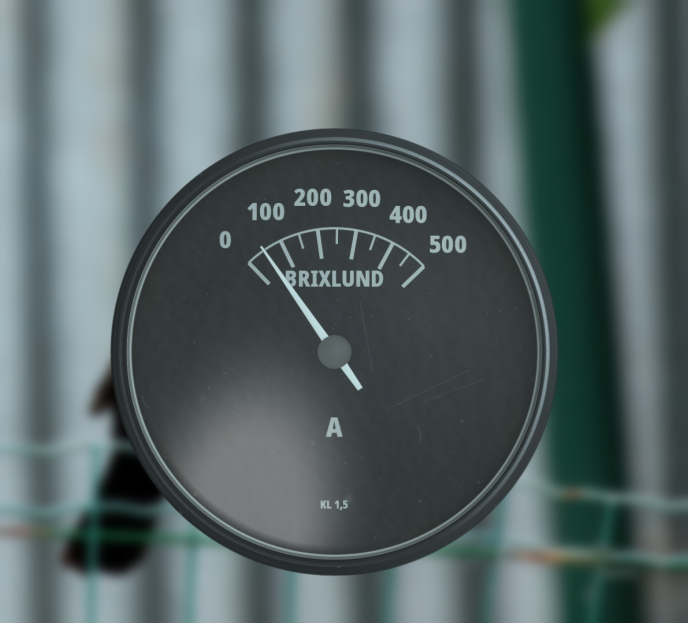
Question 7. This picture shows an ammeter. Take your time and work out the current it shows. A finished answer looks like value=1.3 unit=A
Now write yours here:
value=50 unit=A
